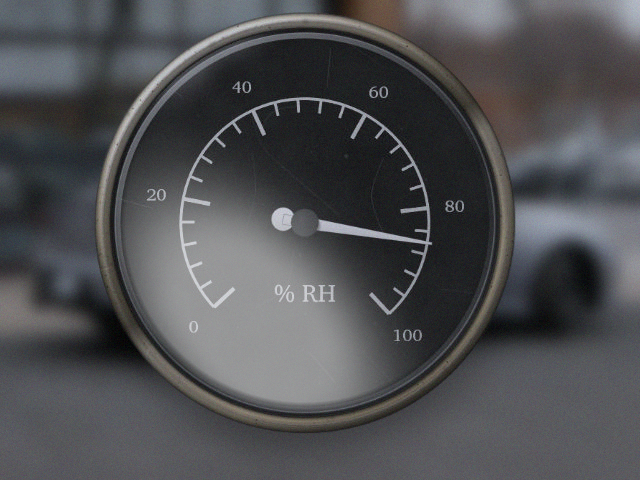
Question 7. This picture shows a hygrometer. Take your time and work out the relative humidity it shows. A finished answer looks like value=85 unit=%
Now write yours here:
value=86 unit=%
